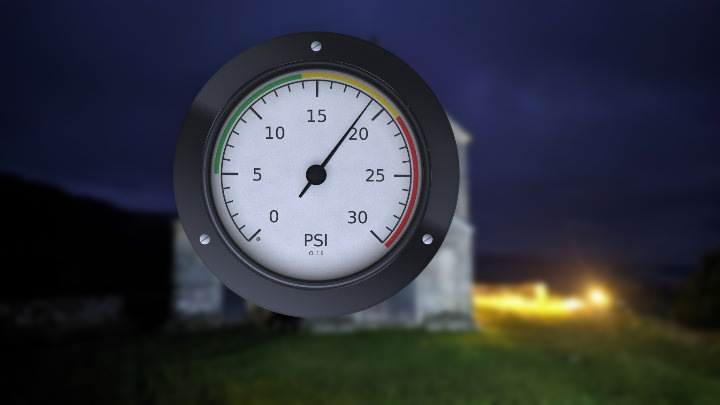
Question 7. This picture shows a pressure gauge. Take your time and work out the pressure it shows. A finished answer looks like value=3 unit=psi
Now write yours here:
value=19 unit=psi
